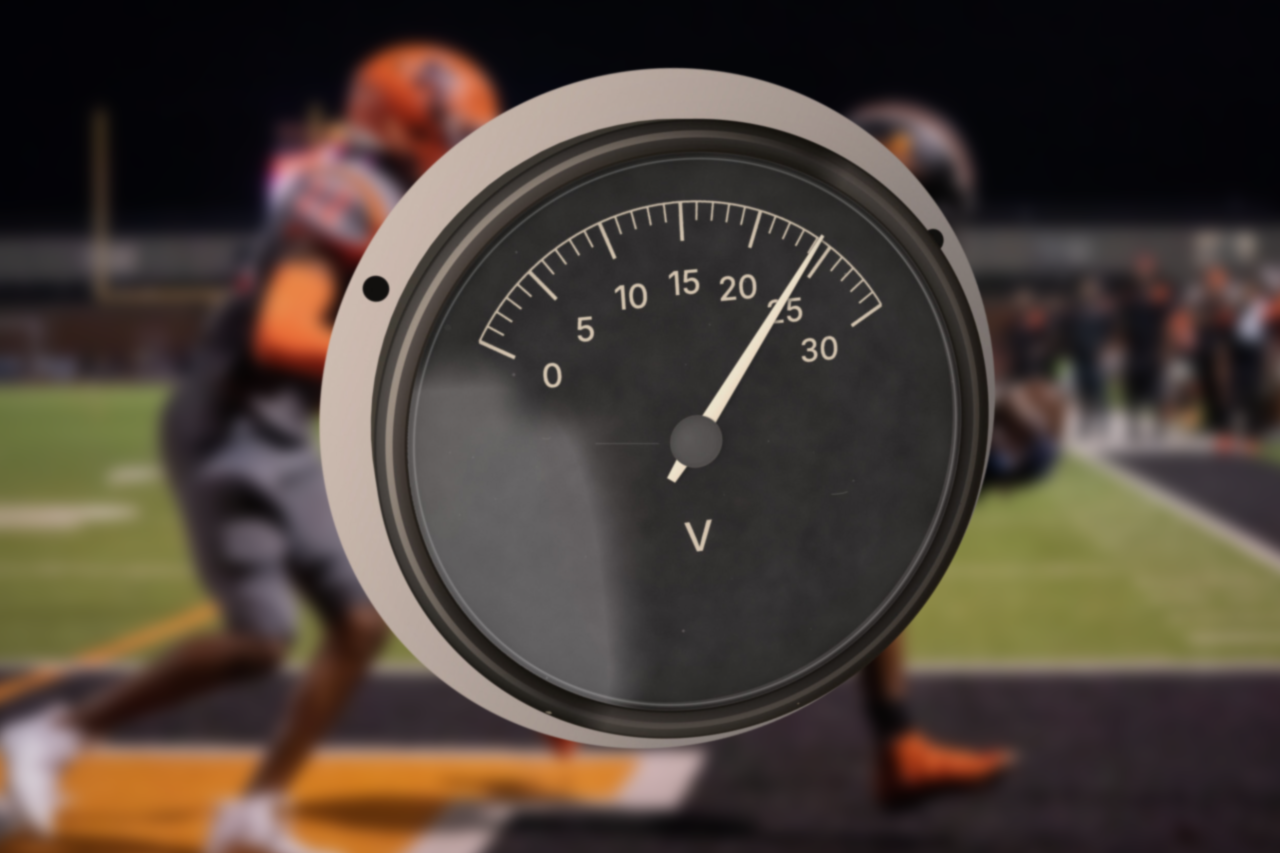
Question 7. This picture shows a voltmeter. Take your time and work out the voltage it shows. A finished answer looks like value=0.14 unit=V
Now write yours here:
value=24 unit=V
